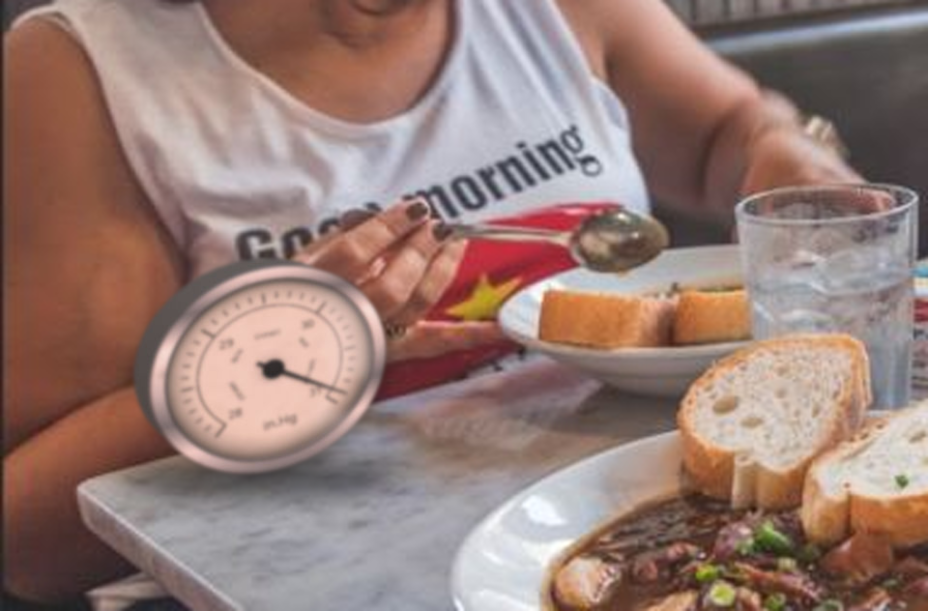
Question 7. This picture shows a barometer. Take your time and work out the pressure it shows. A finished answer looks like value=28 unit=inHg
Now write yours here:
value=30.9 unit=inHg
